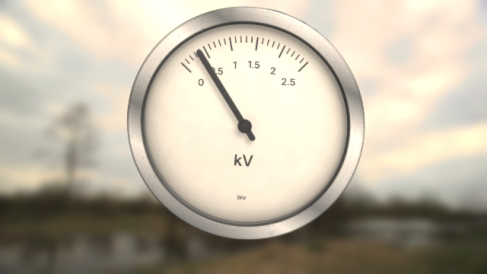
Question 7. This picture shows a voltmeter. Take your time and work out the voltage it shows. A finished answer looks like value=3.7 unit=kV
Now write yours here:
value=0.4 unit=kV
